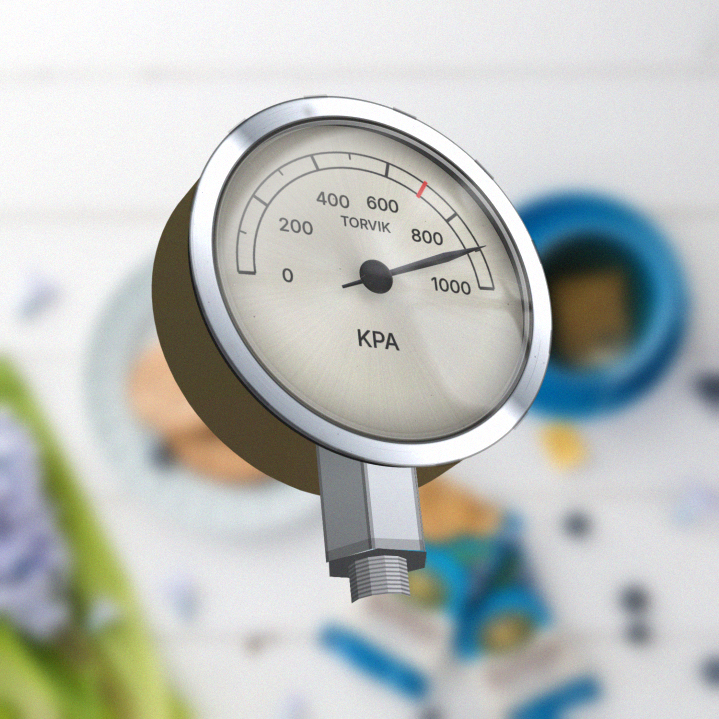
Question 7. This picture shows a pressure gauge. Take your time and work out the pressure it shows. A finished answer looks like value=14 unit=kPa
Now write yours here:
value=900 unit=kPa
